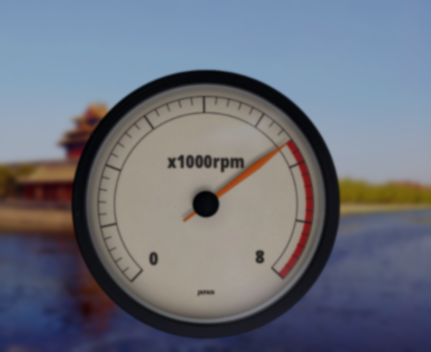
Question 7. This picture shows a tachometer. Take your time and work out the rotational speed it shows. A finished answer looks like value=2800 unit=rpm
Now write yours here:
value=5600 unit=rpm
